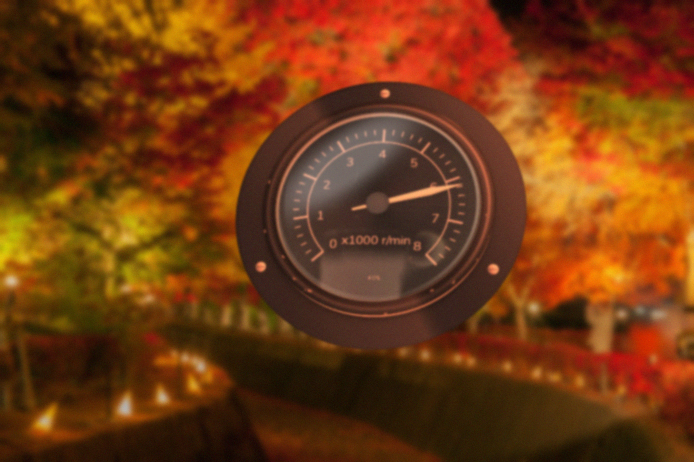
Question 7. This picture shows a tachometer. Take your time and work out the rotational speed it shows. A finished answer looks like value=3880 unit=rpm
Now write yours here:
value=6200 unit=rpm
